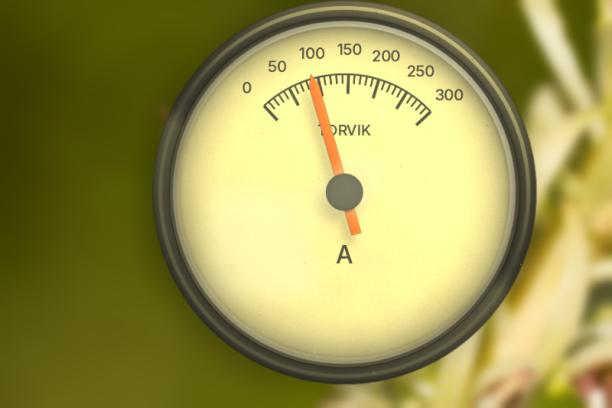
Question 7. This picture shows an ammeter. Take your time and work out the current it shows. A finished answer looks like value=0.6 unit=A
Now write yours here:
value=90 unit=A
